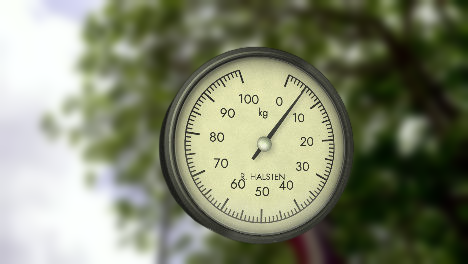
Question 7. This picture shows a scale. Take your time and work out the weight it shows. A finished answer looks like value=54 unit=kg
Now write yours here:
value=5 unit=kg
